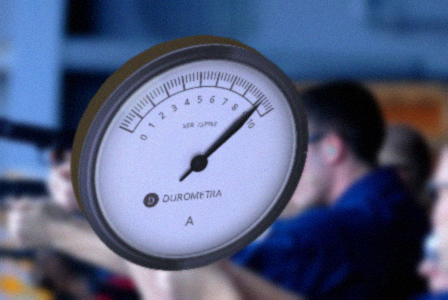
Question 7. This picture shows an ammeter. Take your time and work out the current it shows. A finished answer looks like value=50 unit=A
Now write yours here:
value=9 unit=A
